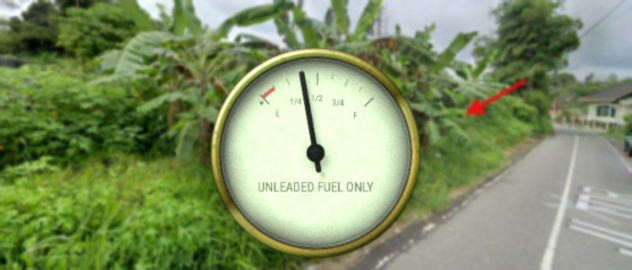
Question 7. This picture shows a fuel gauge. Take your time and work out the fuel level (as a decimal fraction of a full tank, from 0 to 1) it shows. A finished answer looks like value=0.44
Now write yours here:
value=0.375
